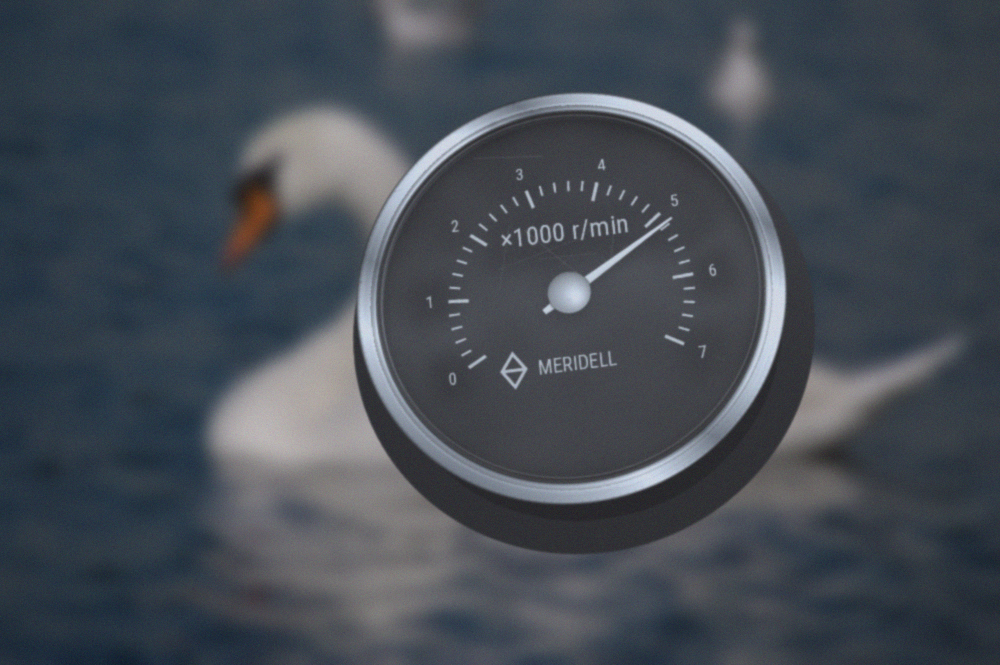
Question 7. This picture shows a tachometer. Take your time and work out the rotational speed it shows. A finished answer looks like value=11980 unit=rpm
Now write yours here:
value=5200 unit=rpm
